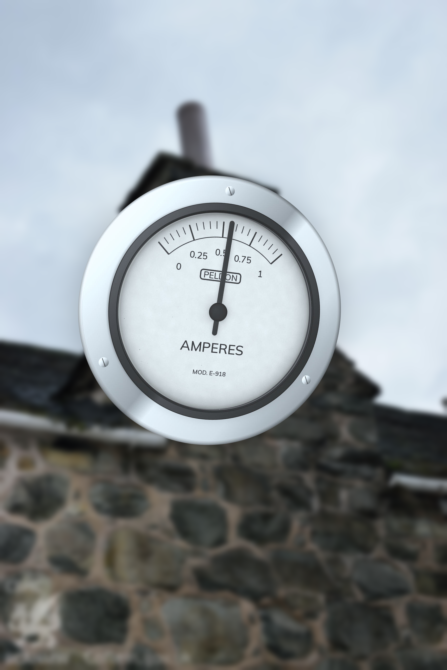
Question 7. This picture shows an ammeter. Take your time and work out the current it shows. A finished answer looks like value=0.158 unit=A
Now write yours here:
value=0.55 unit=A
